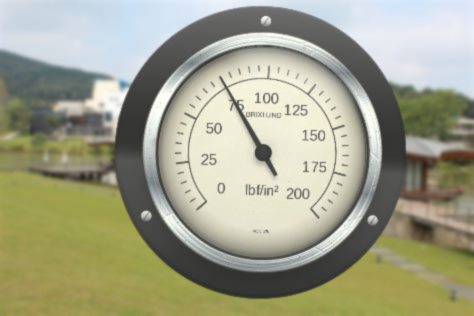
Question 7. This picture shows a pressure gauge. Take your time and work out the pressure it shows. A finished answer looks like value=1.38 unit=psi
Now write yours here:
value=75 unit=psi
